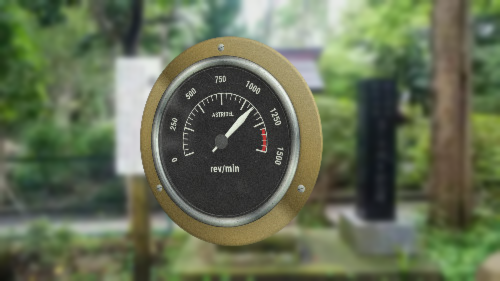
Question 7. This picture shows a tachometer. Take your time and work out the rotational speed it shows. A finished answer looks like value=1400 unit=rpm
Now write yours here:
value=1100 unit=rpm
